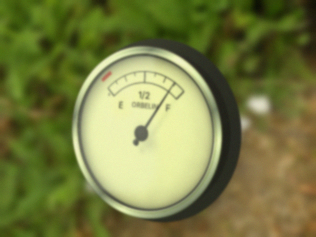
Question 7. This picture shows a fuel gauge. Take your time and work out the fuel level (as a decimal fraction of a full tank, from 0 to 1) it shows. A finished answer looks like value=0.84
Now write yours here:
value=0.875
